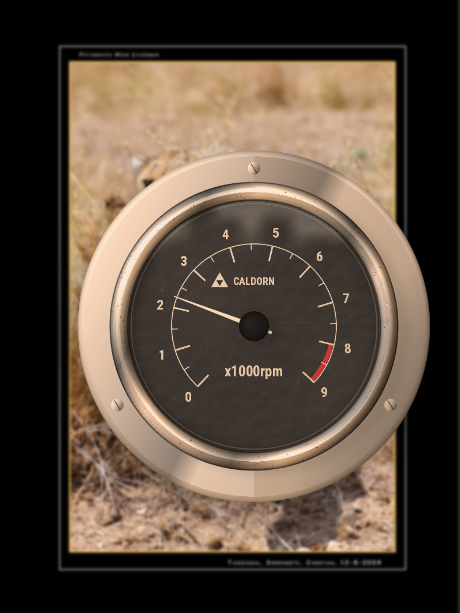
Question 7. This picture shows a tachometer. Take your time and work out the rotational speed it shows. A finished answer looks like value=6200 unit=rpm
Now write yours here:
value=2250 unit=rpm
